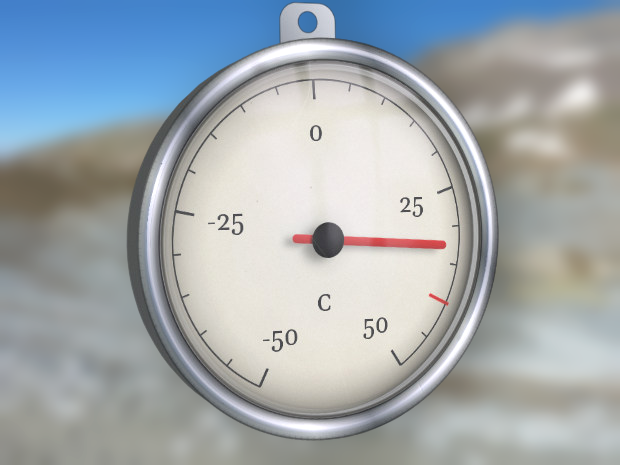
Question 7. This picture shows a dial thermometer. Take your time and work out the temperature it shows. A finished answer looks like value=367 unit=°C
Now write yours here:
value=32.5 unit=°C
